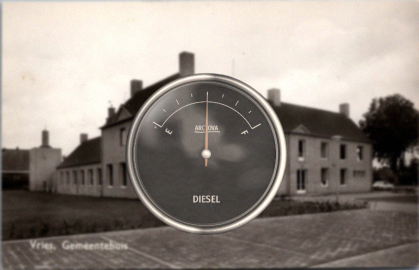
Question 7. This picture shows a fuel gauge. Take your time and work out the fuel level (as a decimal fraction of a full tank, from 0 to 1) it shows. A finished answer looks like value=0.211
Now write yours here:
value=0.5
